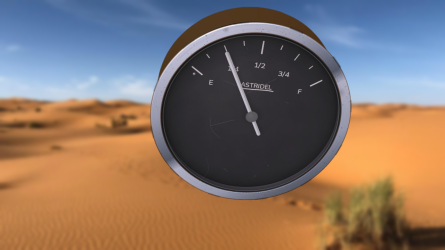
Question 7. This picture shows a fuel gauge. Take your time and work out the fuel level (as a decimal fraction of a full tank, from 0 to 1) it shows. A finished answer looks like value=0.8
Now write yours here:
value=0.25
